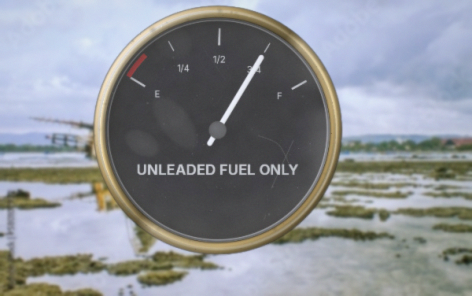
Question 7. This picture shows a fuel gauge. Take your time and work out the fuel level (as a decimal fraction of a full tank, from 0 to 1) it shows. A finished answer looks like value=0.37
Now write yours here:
value=0.75
